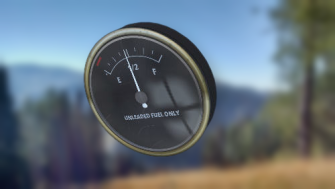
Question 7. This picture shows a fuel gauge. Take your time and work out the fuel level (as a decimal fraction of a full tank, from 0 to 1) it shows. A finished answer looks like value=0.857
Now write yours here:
value=0.5
